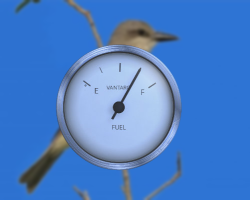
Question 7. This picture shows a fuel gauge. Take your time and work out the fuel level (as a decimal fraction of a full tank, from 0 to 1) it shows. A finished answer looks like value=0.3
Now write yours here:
value=0.75
